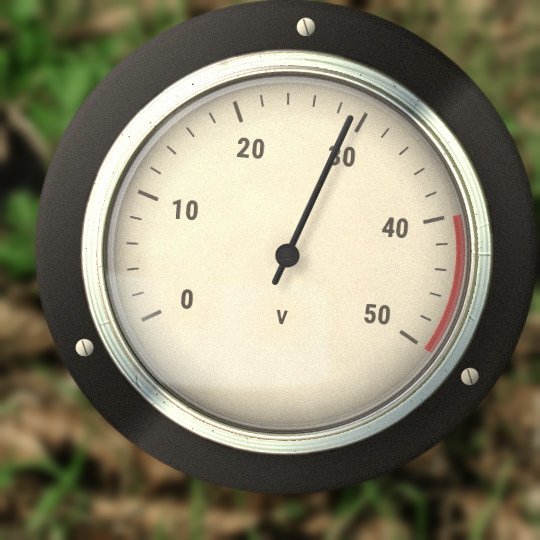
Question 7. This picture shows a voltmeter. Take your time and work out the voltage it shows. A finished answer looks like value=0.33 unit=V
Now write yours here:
value=29 unit=V
